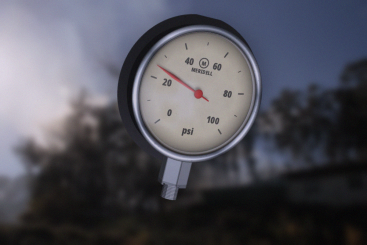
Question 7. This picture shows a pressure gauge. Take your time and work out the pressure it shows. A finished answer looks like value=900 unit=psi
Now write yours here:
value=25 unit=psi
